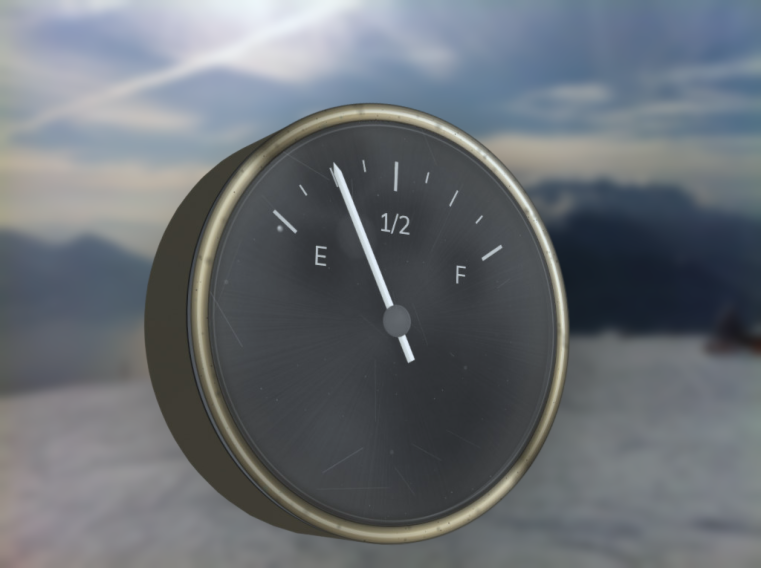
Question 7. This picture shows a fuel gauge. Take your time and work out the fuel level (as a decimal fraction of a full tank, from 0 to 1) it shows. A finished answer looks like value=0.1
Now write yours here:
value=0.25
